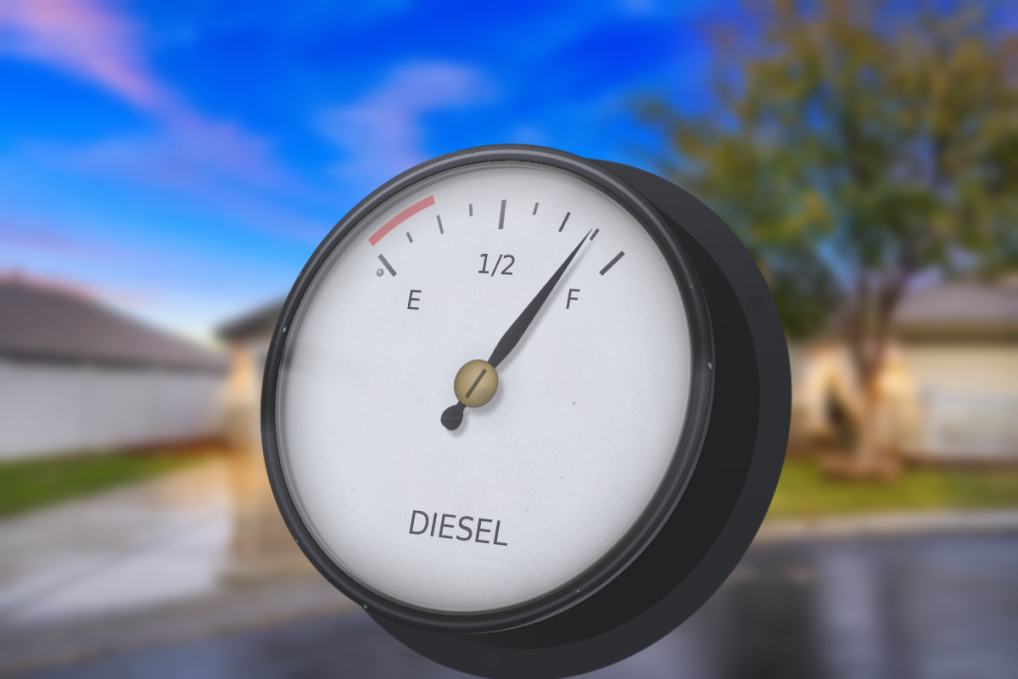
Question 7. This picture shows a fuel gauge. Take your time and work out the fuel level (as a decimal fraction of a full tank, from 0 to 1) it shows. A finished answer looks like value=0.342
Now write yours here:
value=0.875
